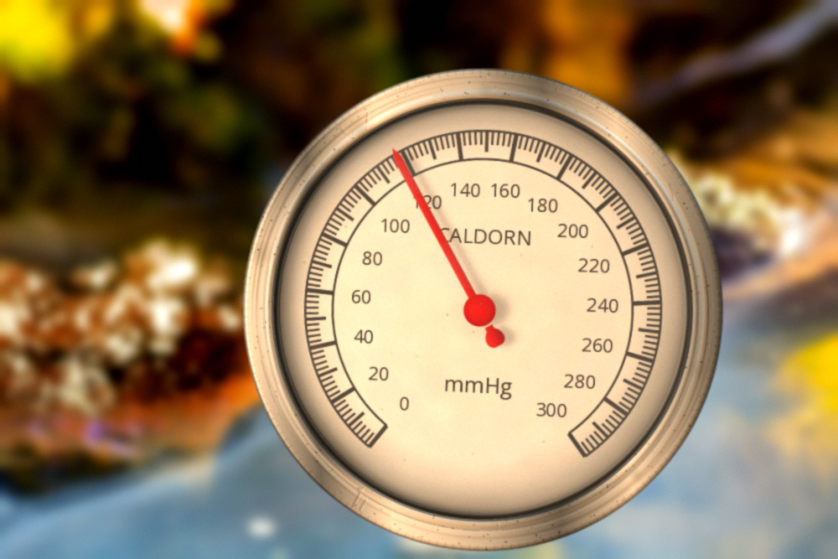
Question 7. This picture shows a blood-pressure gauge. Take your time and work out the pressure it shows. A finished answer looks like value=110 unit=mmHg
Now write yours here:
value=118 unit=mmHg
